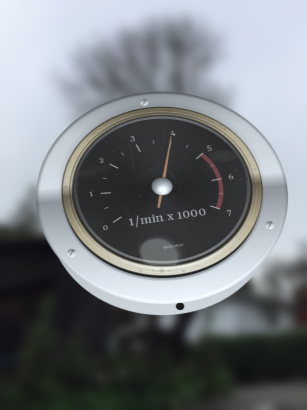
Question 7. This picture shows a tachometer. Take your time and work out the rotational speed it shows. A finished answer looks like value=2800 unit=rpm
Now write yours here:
value=4000 unit=rpm
